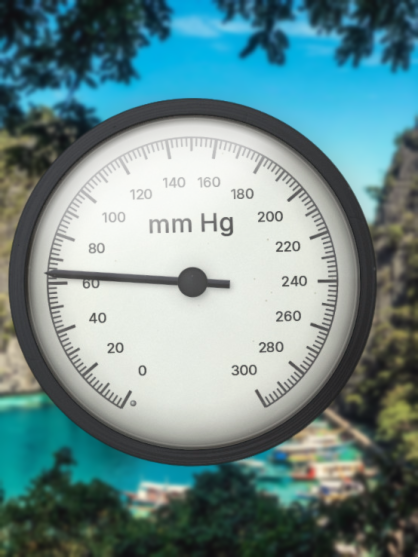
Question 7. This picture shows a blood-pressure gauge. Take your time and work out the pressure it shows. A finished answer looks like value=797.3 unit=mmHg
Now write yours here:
value=64 unit=mmHg
